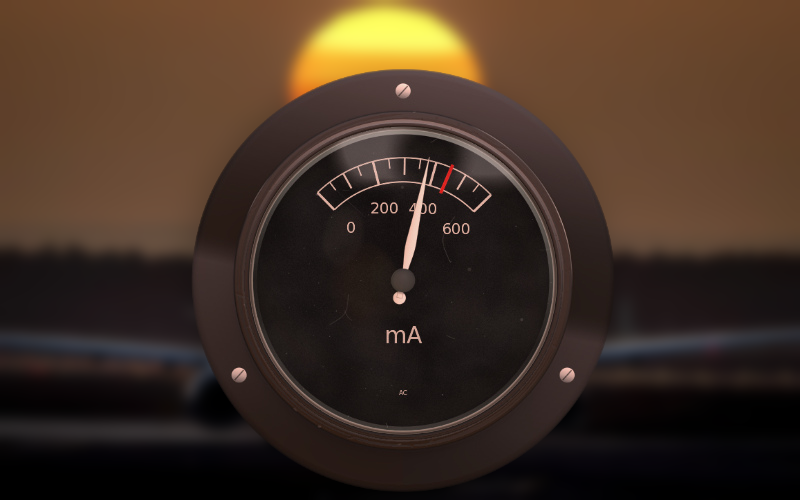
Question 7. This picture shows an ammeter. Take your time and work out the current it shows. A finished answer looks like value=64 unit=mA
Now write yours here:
value=375 unit=mA
